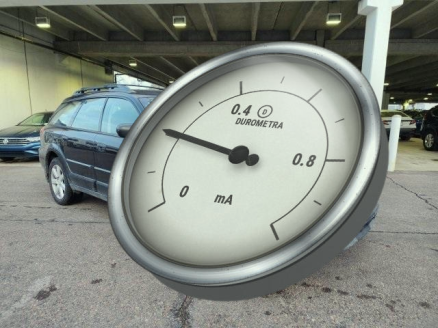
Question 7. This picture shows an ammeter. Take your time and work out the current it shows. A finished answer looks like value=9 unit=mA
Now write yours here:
value=0.2 unit=mA
